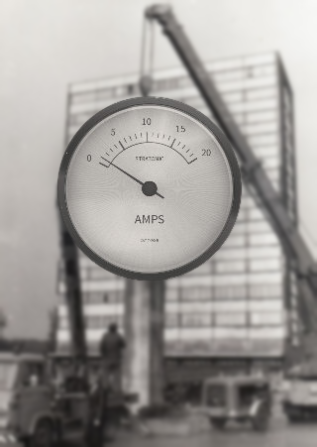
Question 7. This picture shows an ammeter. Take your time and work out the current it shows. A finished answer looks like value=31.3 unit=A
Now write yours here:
value=1 unit=A
